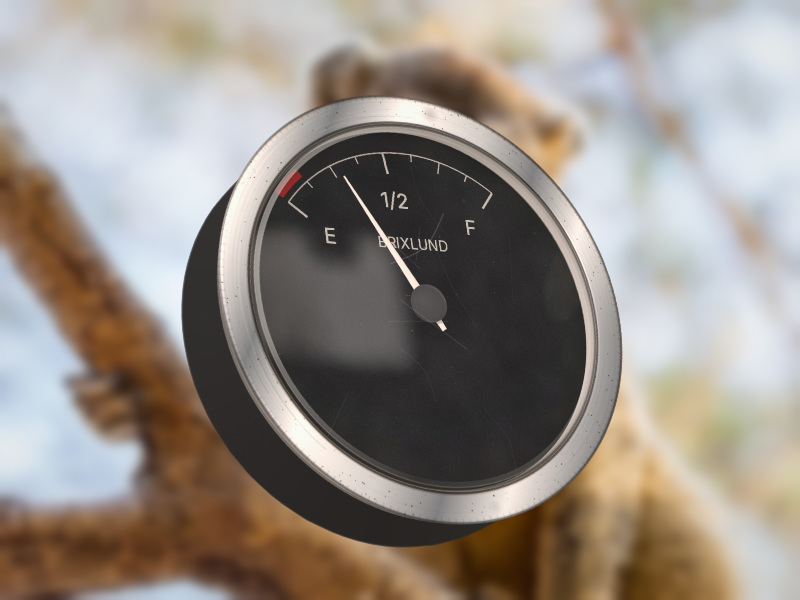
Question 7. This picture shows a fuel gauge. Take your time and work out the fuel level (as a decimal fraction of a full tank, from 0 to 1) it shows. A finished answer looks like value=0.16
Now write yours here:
value=0.25
